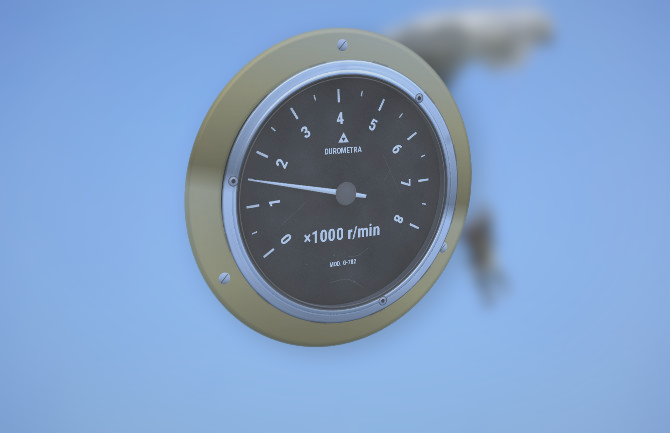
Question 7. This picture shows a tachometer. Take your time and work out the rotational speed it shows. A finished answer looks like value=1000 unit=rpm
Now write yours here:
value=1500 unit=rpm
